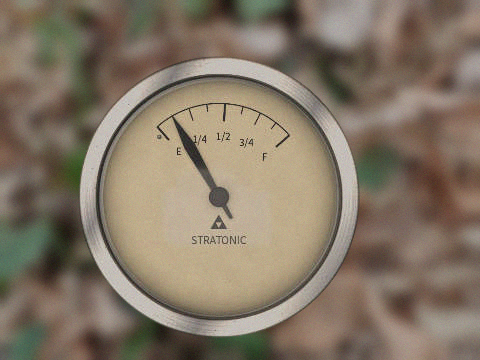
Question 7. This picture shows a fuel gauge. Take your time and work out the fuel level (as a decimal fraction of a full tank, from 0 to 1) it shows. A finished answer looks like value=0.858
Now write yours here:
value=0.125
